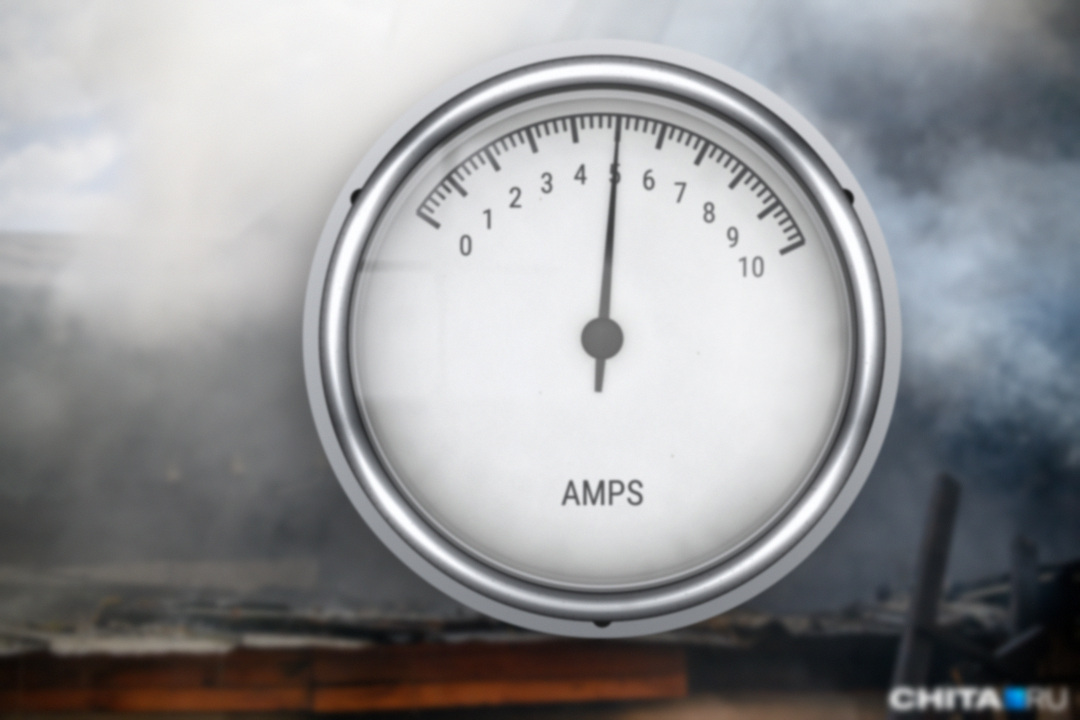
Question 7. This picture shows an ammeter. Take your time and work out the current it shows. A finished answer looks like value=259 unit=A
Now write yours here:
value=5 unit=A
